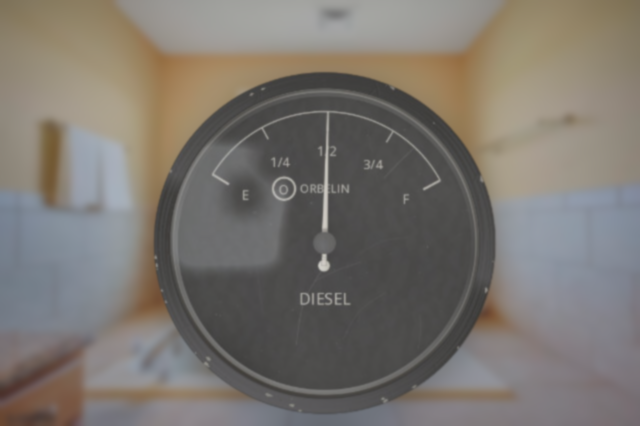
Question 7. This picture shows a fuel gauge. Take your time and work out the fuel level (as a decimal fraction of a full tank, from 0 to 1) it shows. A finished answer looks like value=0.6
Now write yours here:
value=0.5
